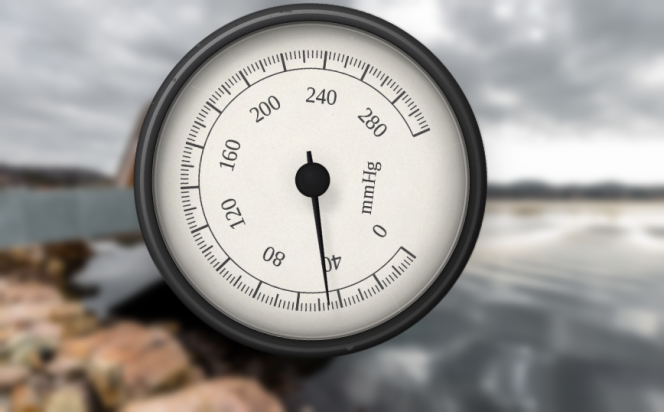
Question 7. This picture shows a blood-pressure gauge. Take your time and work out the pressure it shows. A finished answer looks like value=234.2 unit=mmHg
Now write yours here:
value=46 unit=mmHg
